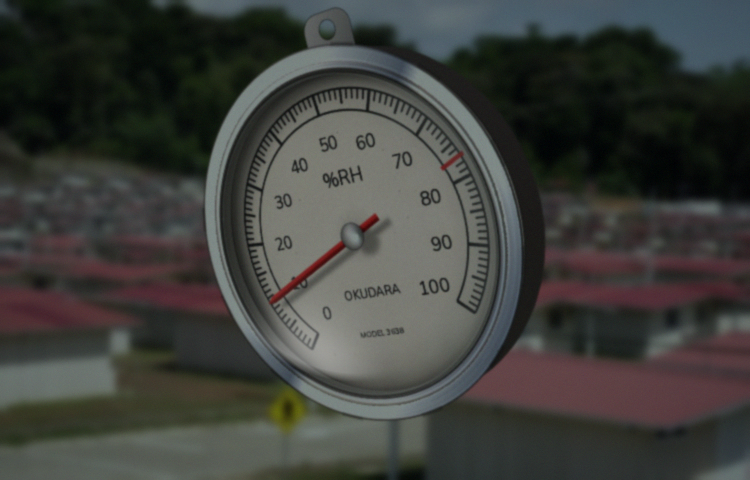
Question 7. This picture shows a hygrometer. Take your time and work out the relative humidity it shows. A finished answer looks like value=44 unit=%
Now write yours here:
value=10 unit=%
